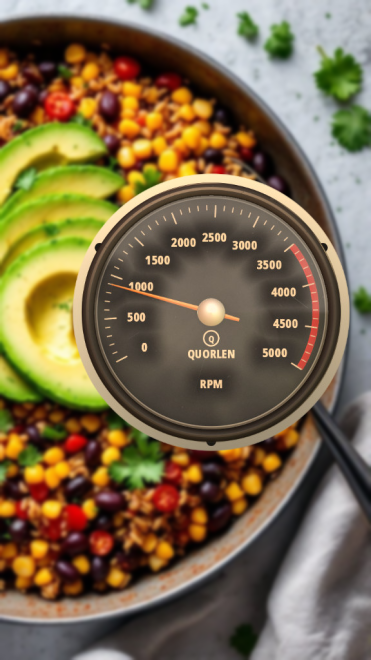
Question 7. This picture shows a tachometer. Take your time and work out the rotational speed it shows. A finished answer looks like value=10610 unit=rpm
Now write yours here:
value=900 unit=rpm
